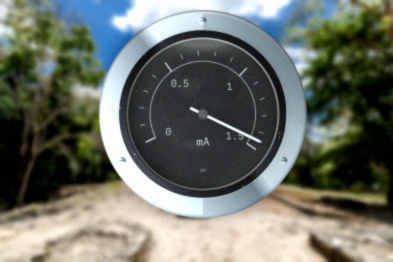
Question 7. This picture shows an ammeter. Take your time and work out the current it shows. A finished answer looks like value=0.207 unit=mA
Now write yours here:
value=1.45 unit=mA
